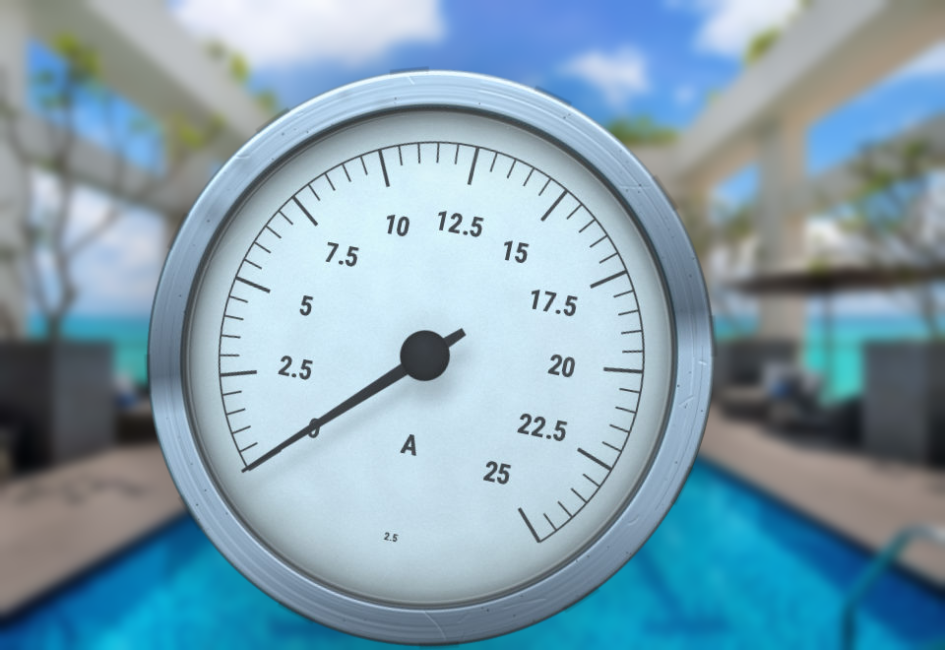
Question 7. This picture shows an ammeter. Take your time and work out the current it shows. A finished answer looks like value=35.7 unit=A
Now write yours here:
value=0 unit=A
